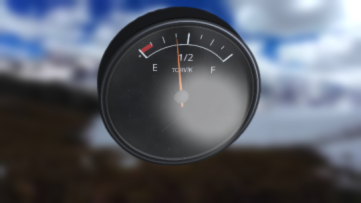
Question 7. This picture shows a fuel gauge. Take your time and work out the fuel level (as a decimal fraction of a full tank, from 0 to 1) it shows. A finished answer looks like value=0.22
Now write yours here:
value=0.375
